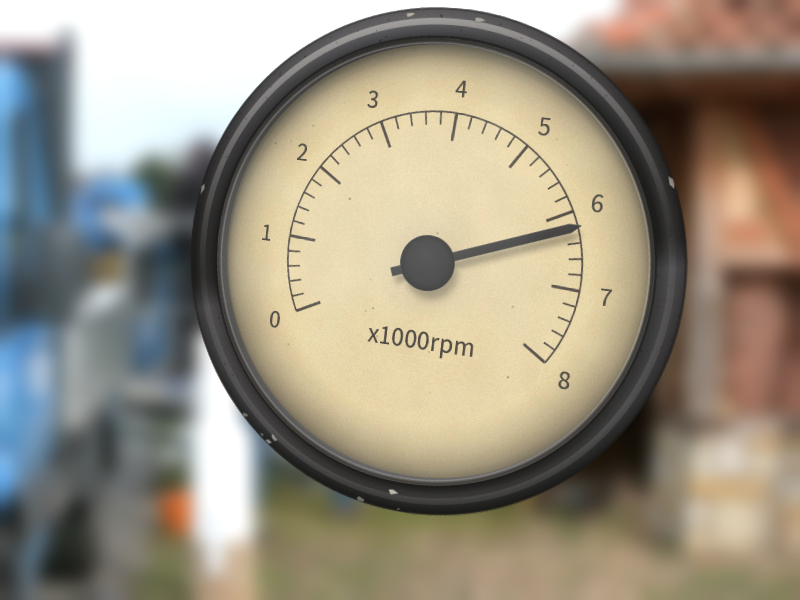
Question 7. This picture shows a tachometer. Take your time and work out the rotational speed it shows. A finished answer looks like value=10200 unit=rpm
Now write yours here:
value=6200 unit=rpm
